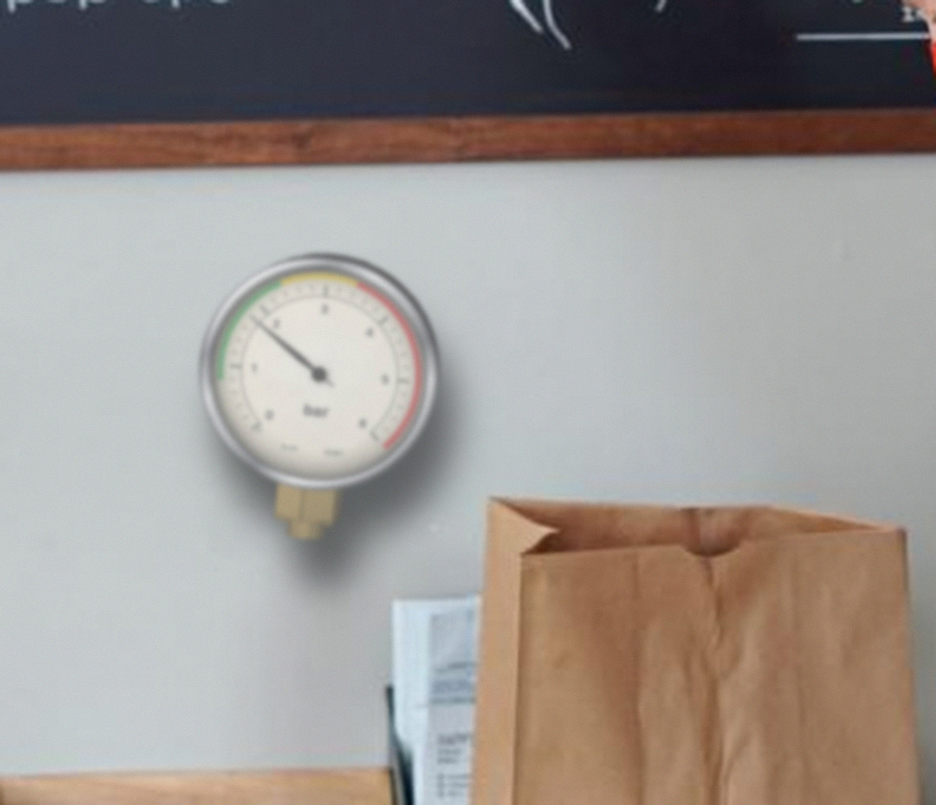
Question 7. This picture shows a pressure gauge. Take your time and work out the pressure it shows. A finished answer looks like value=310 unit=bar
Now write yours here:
value=1.8 unit=bar
